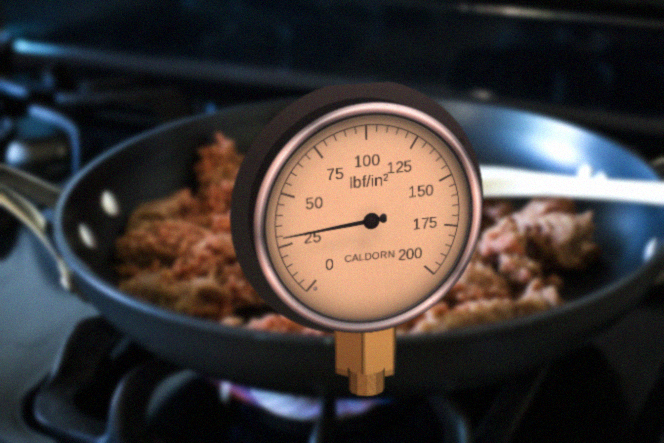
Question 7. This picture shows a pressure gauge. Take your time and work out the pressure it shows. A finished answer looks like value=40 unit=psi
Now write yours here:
value=30 unit=psi
